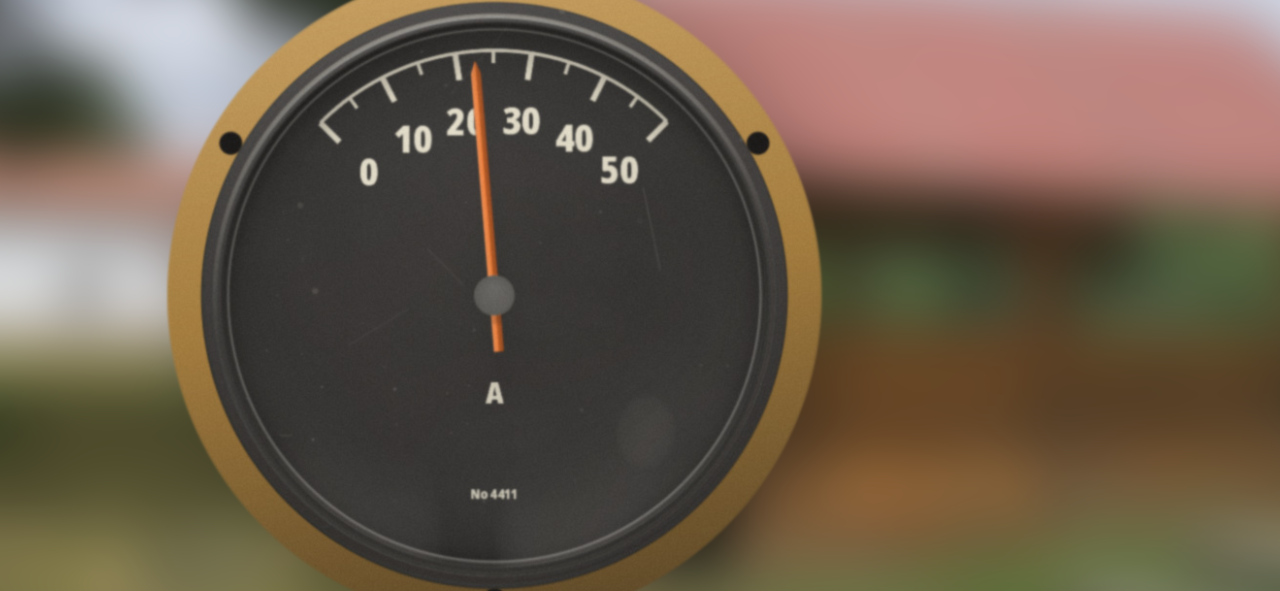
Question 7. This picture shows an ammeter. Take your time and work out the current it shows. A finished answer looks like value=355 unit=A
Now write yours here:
value=22.5 unit=A
